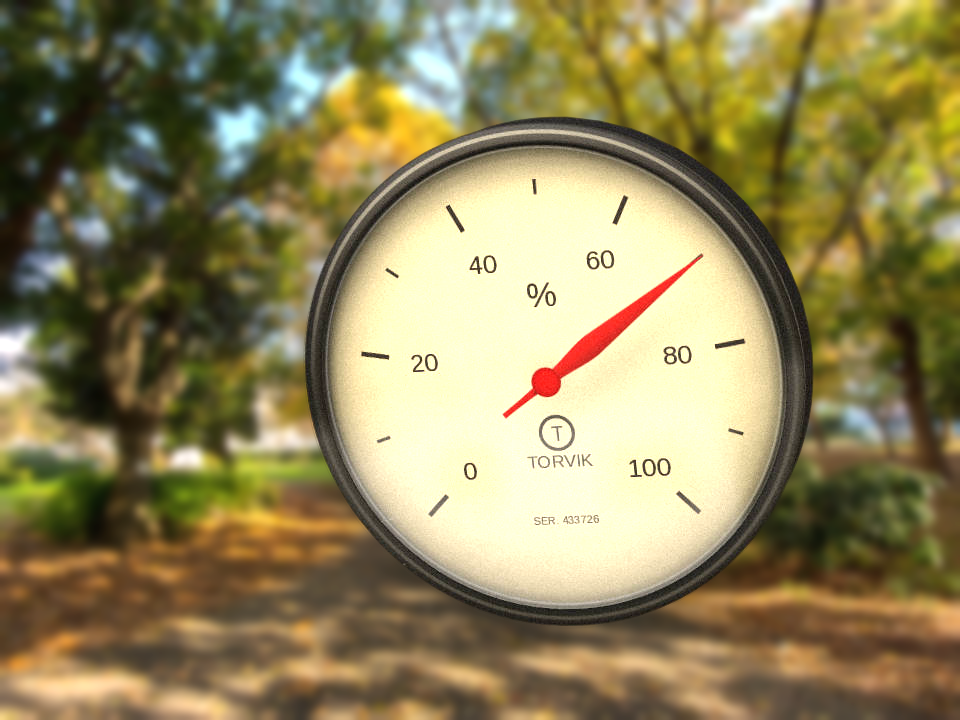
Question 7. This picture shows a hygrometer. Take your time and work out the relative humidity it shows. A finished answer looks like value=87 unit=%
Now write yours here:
value=70 unit=%
